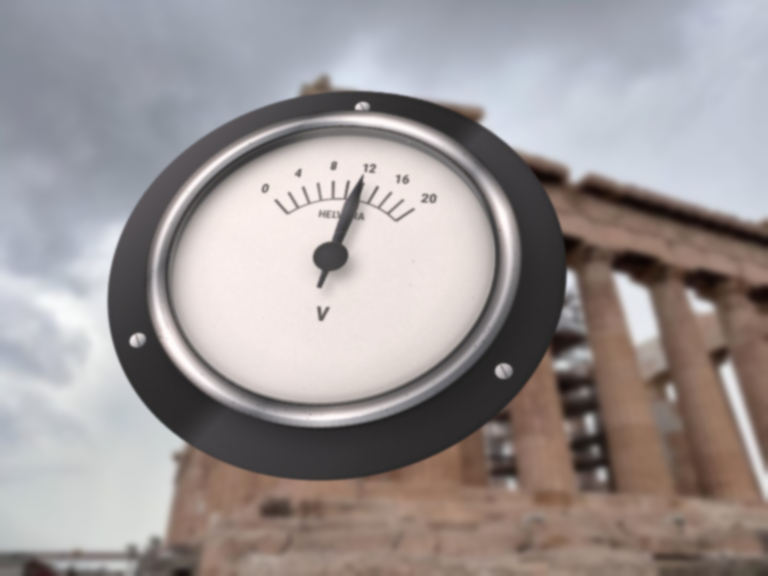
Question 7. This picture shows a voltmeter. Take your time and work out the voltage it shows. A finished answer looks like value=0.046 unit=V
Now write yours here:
value=12 unit=V
